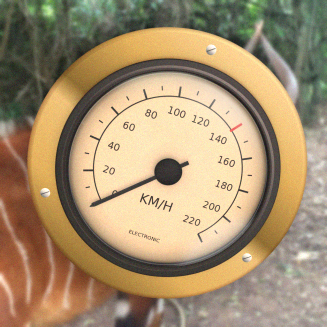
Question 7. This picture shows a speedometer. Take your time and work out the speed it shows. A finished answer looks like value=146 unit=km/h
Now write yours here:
value=0 unit=km/h
